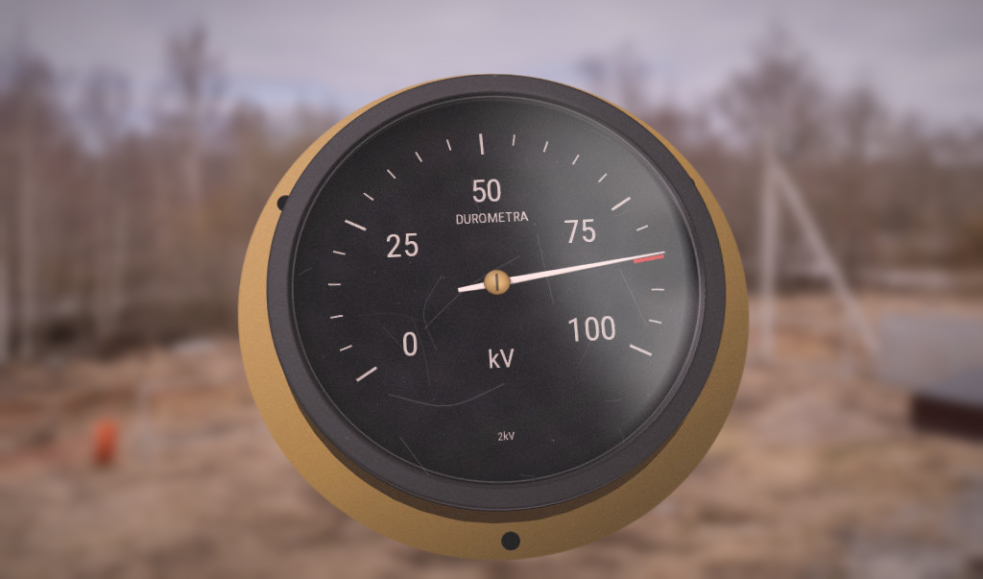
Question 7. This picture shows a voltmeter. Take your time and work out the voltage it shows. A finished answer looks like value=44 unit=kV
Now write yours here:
value=85 unit=kV
